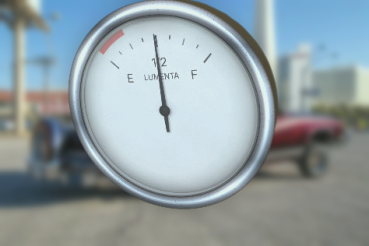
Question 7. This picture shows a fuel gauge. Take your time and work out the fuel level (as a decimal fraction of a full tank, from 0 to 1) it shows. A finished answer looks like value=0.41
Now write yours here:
value=0.5
